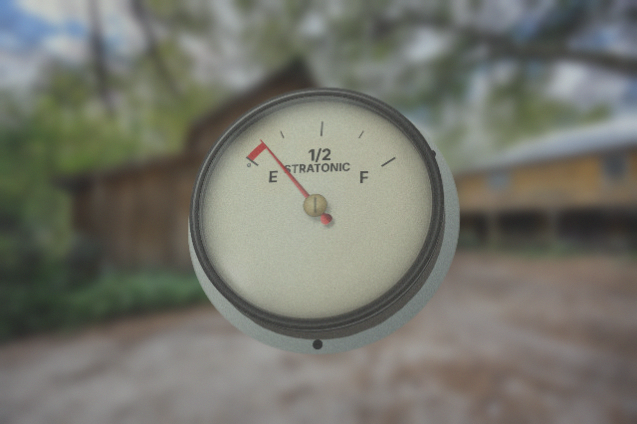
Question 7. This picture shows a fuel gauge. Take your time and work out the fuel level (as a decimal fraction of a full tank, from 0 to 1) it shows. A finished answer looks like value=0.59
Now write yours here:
value=0.125
